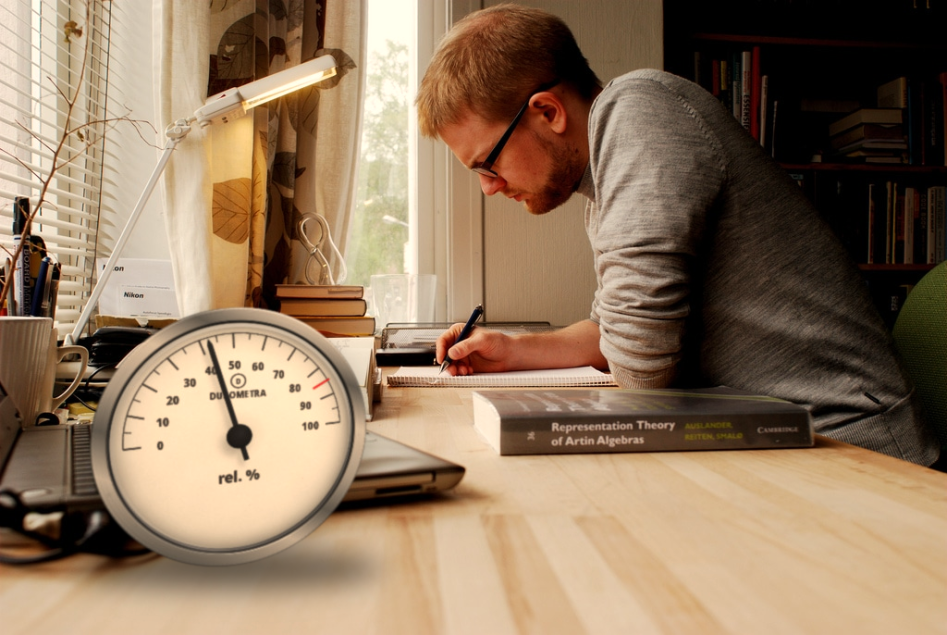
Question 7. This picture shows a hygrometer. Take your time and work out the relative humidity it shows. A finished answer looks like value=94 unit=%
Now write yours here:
value=42.5 unit=%
